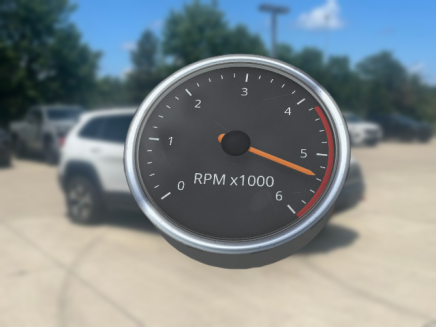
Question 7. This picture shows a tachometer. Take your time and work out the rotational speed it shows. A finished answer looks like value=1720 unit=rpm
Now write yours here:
value=5400 unit=rpm
